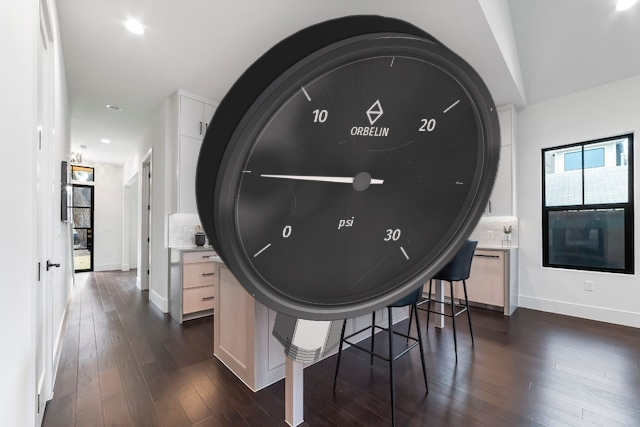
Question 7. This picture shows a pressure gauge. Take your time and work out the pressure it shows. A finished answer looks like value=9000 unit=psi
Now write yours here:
value=5 unit=psi
